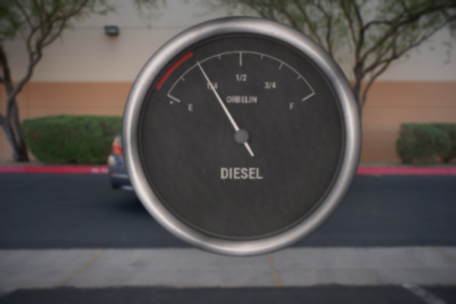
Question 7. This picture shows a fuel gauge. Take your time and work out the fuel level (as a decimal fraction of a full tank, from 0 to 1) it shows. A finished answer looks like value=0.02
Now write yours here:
value=0.25
